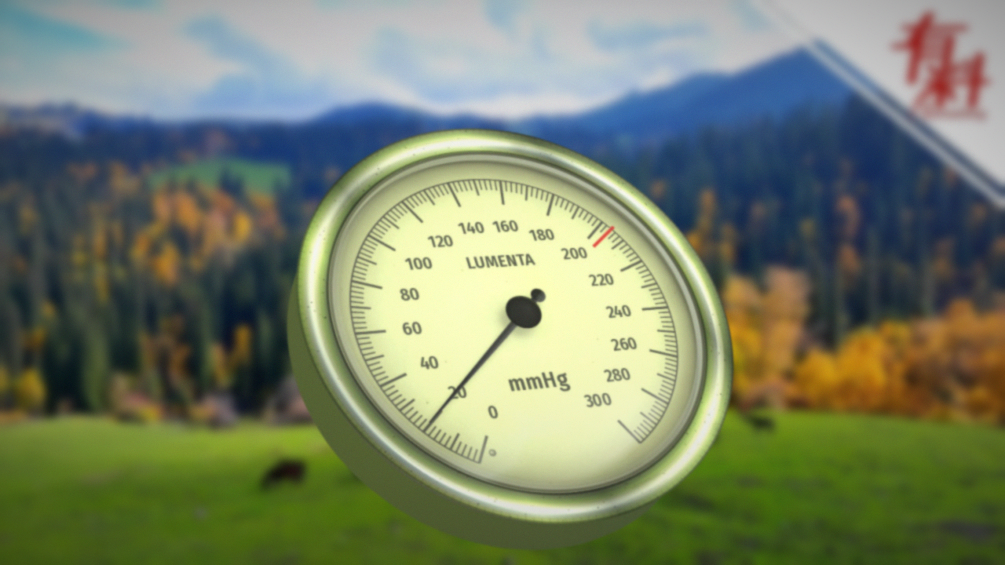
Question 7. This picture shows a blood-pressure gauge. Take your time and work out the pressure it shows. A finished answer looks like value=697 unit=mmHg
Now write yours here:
value=20 unit=mmHg
